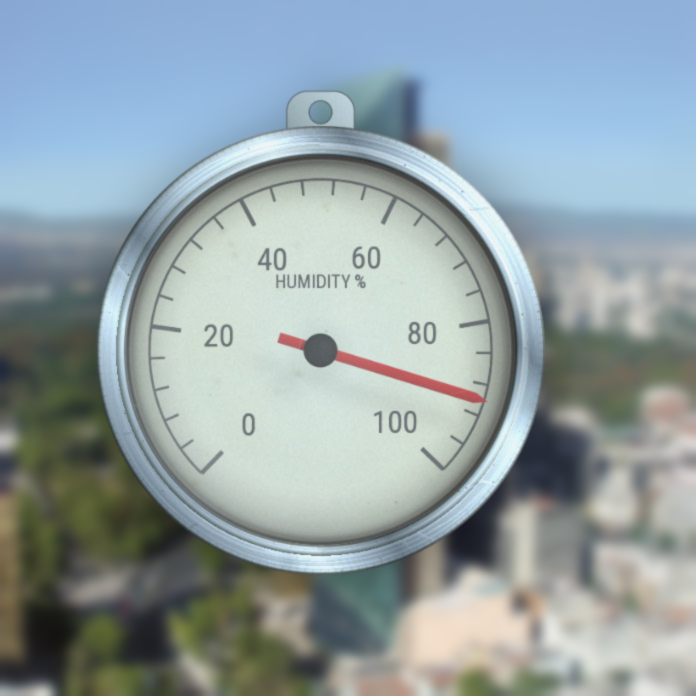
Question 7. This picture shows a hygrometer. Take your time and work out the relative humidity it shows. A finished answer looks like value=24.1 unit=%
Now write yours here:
value=90 unit=%
